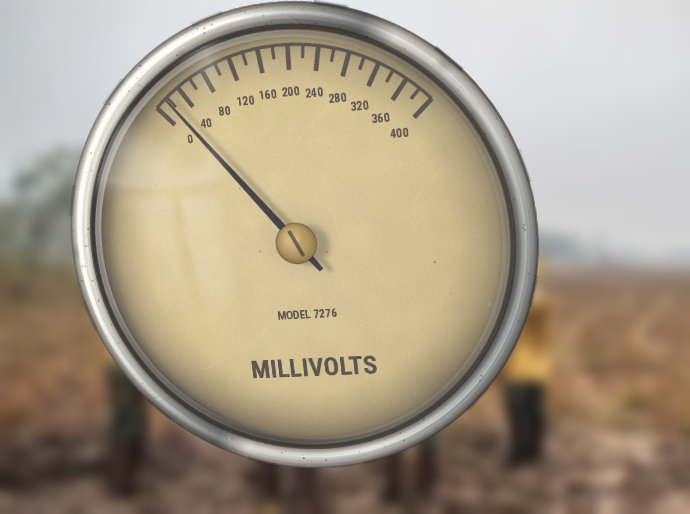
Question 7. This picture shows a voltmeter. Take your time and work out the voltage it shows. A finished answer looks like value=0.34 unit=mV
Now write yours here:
value=20 unit=mV
